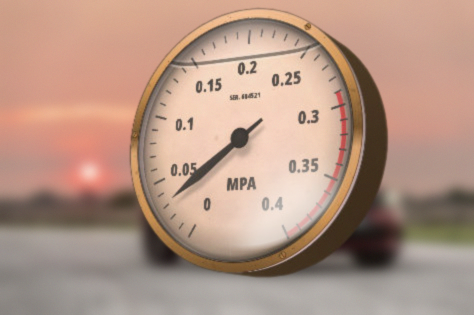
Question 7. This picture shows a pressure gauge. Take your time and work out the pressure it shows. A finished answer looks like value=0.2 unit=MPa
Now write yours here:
value=0.03 unit=MPa
